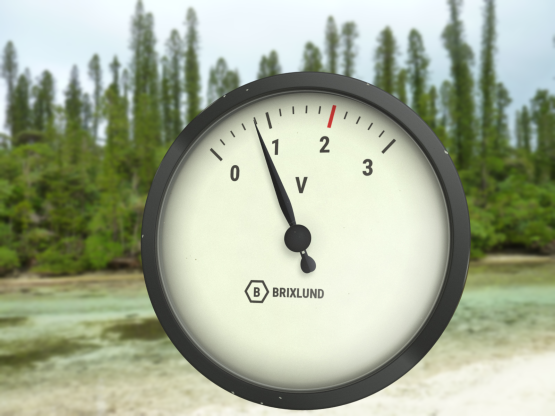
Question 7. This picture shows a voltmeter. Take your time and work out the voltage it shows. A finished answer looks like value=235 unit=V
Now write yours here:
value=0.8 unit=V
